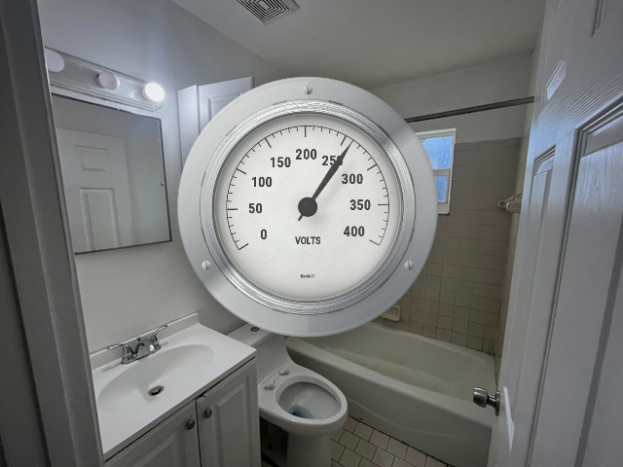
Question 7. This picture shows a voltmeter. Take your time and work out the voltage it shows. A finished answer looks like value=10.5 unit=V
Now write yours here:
value=260 unit=V
